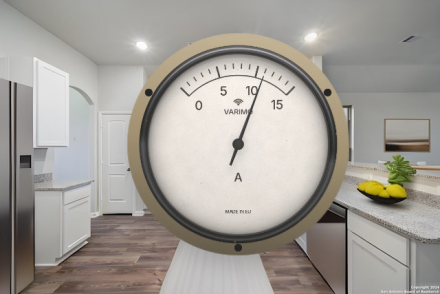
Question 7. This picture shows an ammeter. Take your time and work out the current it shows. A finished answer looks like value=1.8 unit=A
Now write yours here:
value=11 unit=A
